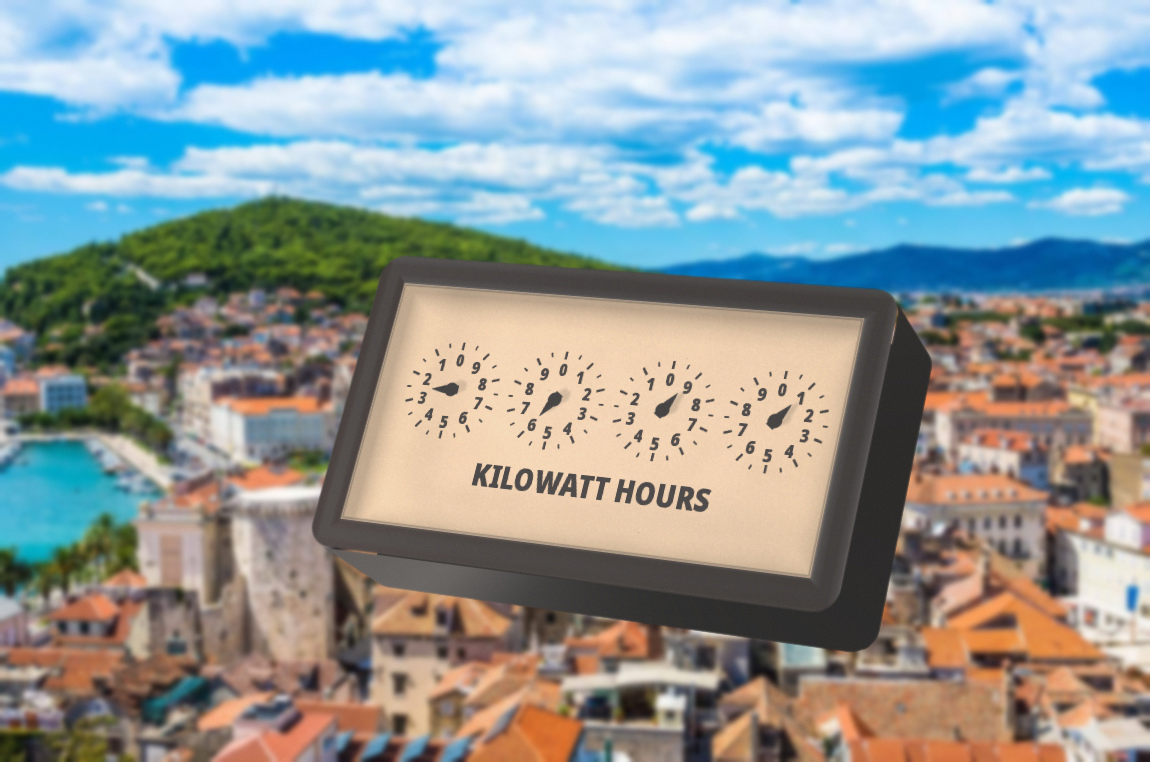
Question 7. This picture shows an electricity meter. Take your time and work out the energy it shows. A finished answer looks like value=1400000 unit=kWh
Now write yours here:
value=2591 unit=kWh
